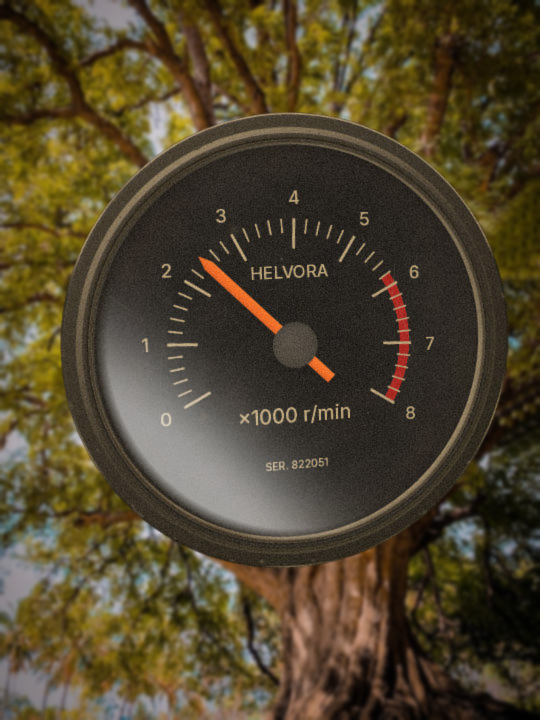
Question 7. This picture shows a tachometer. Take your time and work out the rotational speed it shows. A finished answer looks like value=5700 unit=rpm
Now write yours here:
value=2400 unit=rpm
